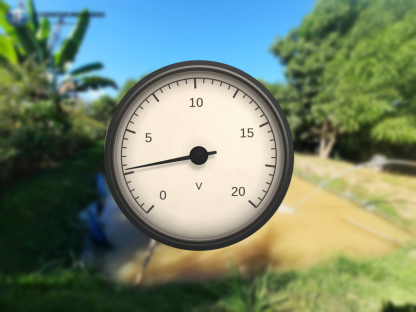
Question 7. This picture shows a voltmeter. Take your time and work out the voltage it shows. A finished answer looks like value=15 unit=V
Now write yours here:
value=2.75 unit=V
